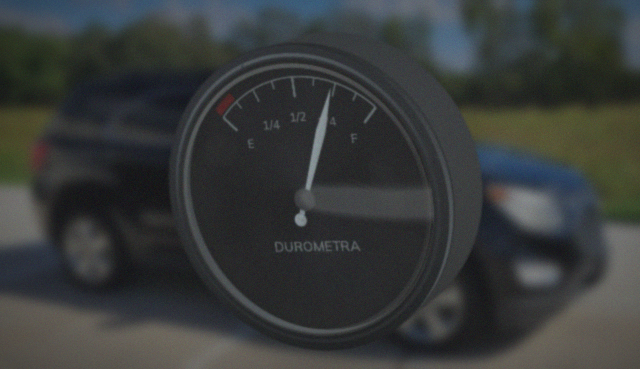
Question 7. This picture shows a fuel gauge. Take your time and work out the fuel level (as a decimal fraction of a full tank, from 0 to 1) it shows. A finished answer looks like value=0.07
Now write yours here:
value=0.75
